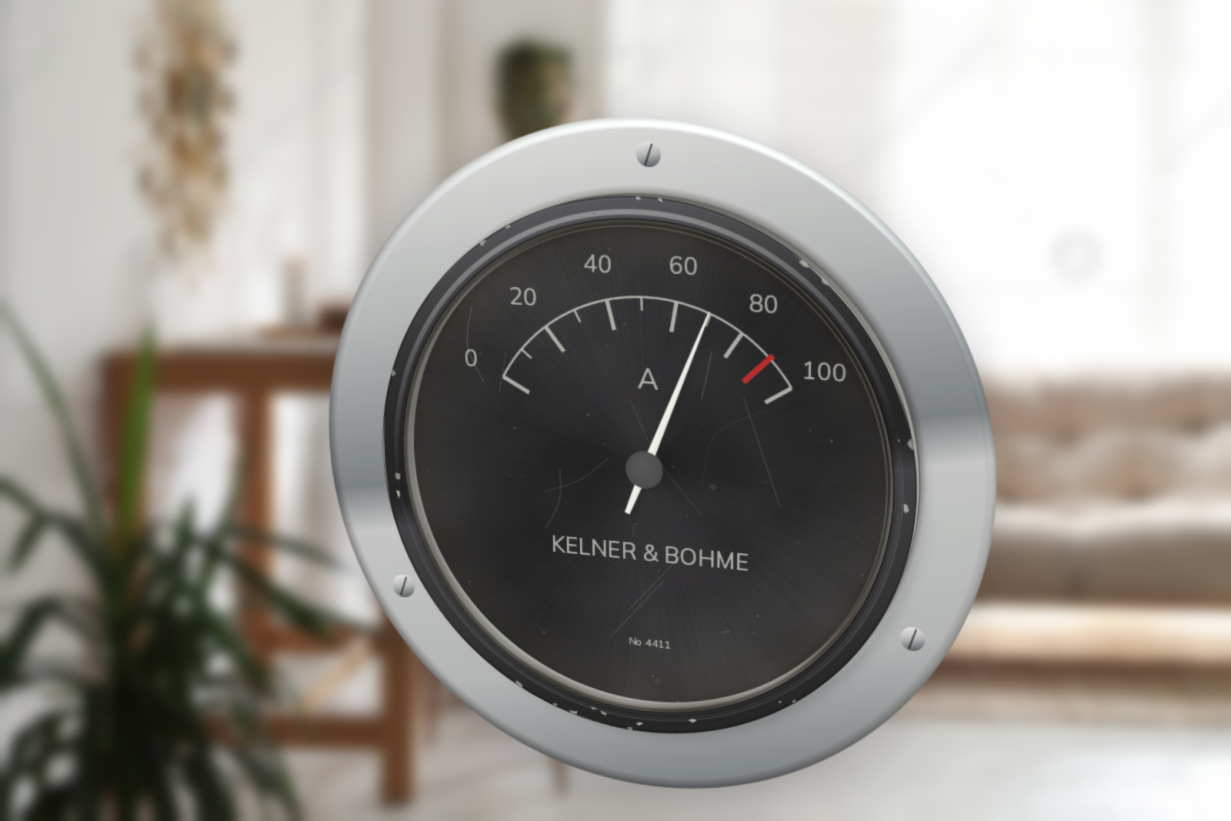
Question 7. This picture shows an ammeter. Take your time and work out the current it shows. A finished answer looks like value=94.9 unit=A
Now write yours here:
value=70 unit=A
